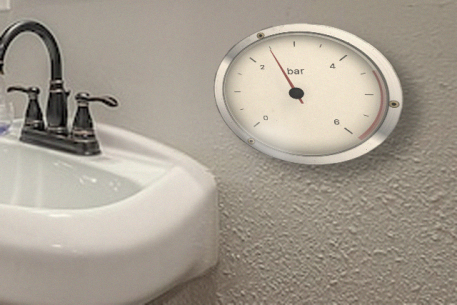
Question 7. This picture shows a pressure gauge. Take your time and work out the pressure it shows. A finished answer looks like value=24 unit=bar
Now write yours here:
value=2.5 unit=bar
